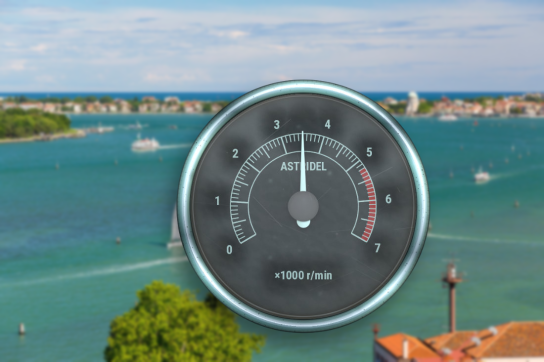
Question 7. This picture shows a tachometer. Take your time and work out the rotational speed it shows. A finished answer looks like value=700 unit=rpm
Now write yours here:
value=3500 unit=rpm
